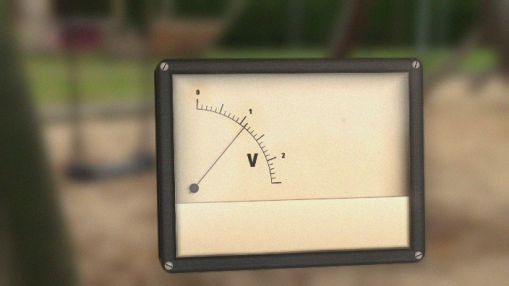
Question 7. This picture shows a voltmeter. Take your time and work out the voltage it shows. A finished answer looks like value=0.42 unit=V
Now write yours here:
value=1.1 unit=V
